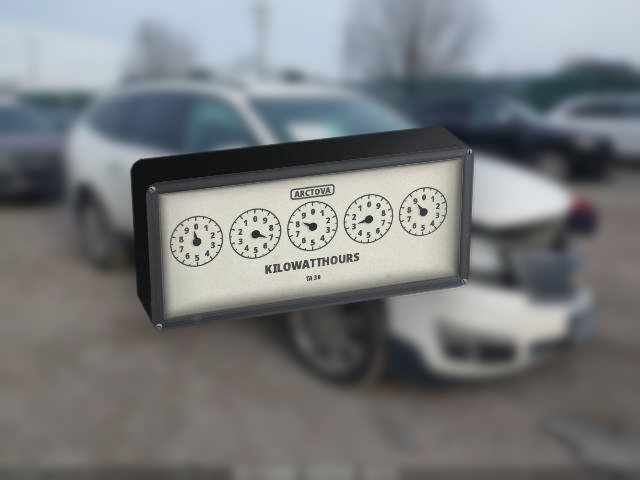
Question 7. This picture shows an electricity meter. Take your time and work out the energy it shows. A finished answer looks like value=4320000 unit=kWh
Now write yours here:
value=96829 unit=kWh
